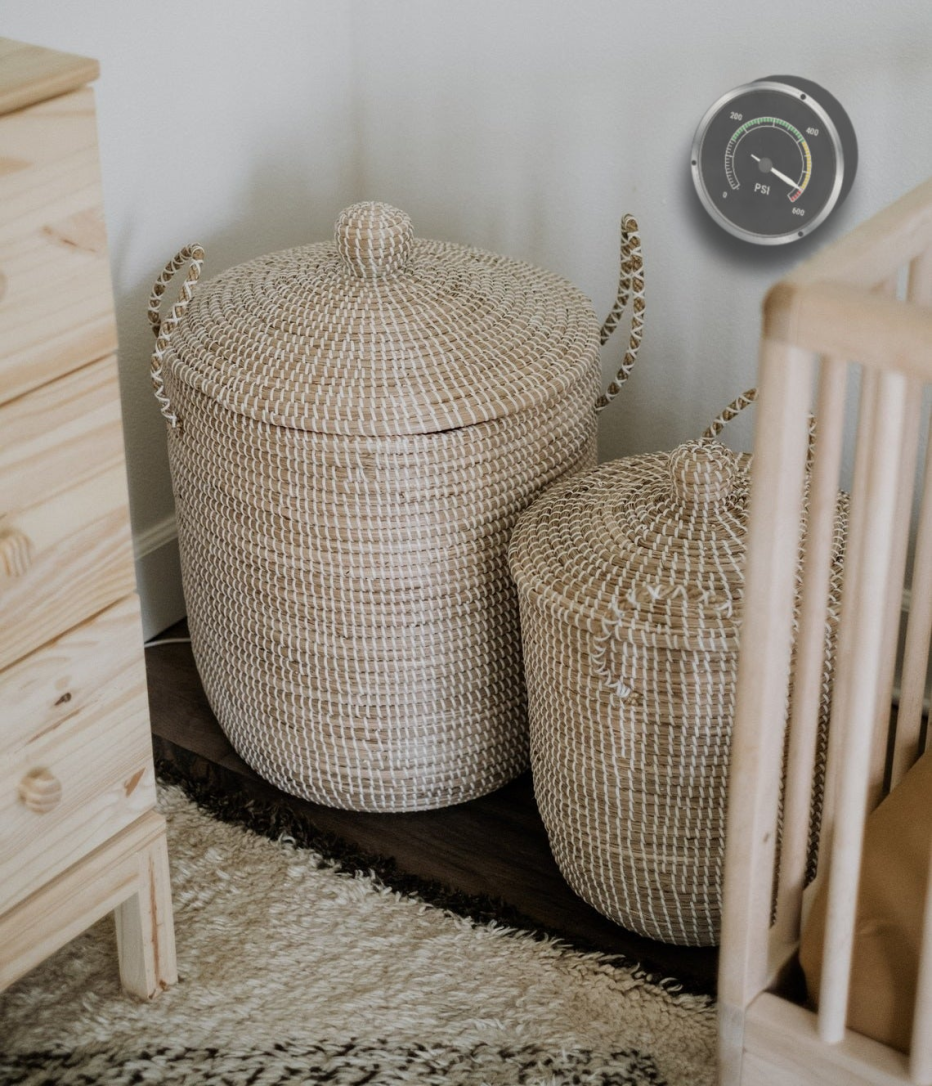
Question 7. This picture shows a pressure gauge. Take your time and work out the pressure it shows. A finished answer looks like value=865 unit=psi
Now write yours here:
value=550 unit=psi
